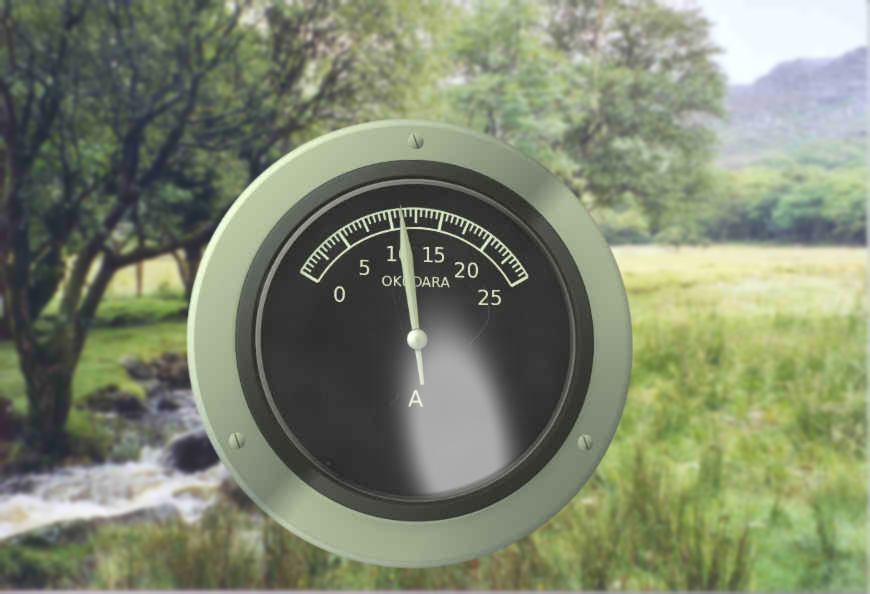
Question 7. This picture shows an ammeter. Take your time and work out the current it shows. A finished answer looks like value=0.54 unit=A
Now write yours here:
value=11 unit=A
